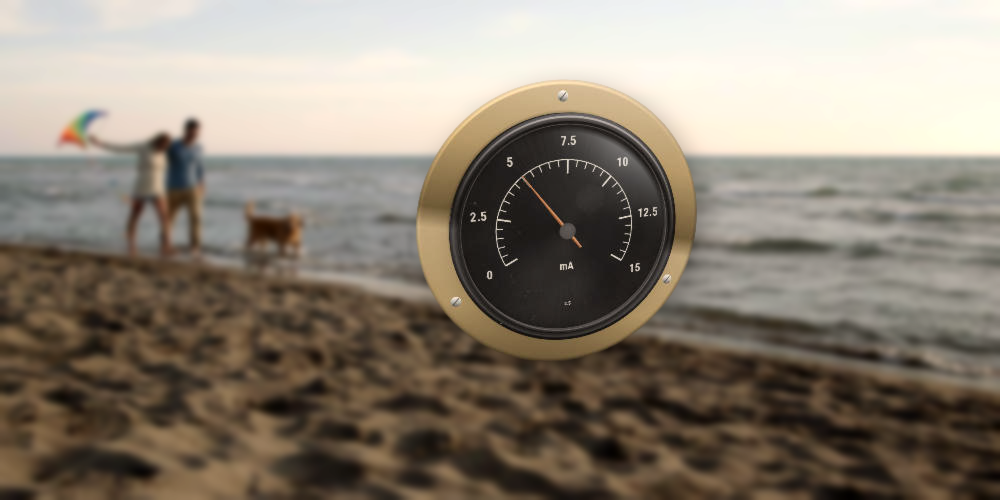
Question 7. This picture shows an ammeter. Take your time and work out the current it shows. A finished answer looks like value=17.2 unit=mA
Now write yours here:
value=5 unit=mA
